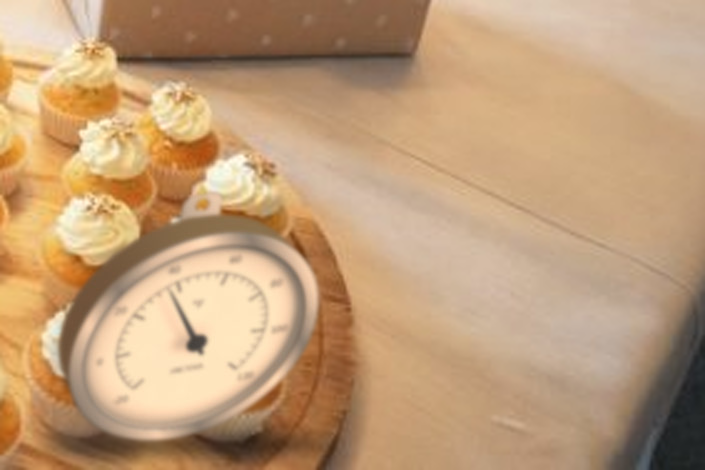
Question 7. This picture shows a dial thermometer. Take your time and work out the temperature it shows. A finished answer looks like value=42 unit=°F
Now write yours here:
value=36 unit=°F
